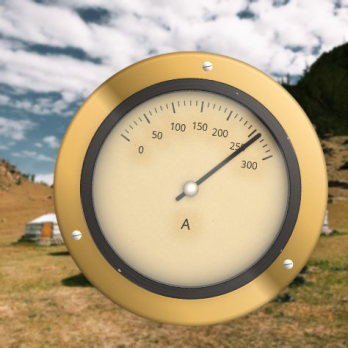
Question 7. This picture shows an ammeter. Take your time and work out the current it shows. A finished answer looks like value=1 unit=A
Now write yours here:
value=260 unit=A
